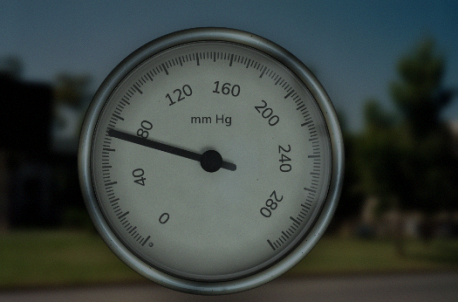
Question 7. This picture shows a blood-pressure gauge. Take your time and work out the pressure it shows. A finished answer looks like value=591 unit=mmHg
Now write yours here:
value=70 unit=mmHg
